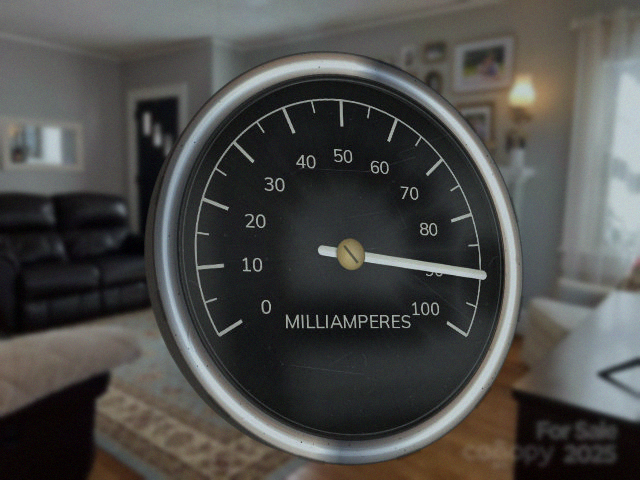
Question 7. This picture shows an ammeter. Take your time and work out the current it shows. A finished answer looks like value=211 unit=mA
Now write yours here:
value=90 unit=mA
